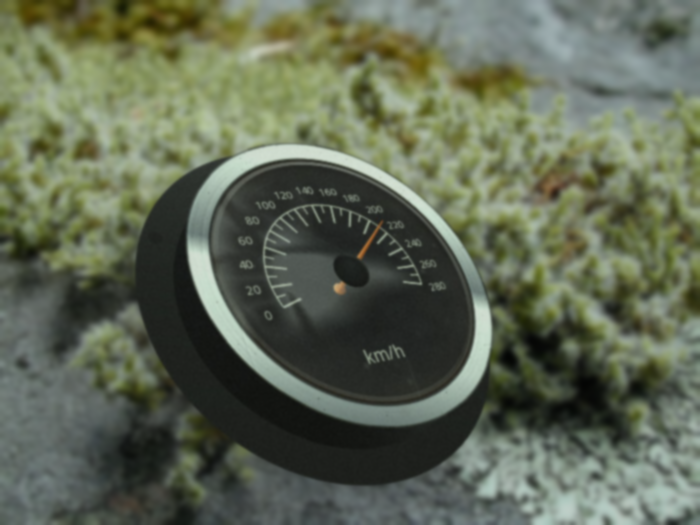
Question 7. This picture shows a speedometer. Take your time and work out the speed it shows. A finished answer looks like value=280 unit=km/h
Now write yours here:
value=210 unit=km/h
